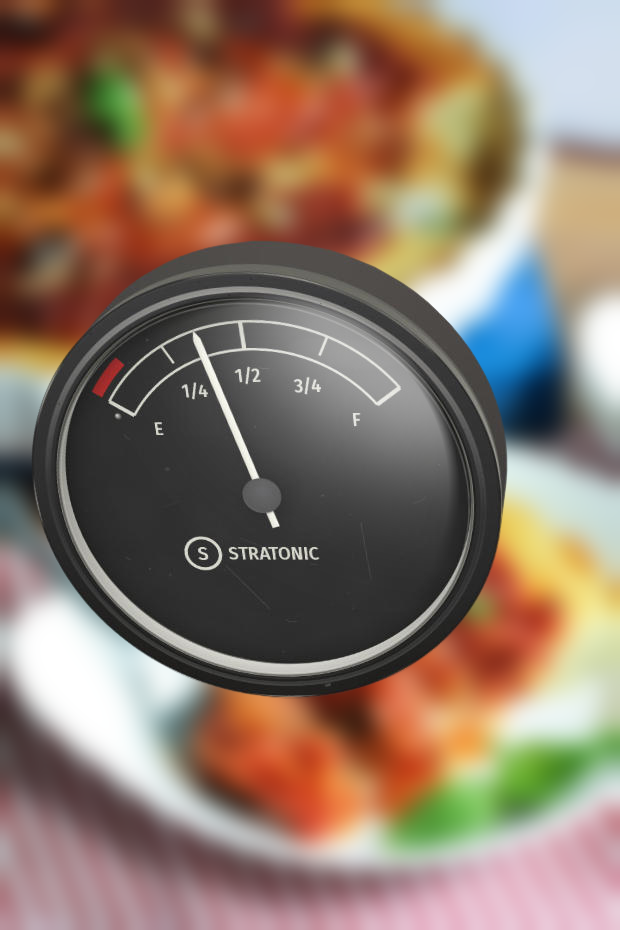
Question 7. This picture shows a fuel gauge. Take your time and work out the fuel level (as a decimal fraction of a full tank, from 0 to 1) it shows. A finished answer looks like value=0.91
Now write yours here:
value=0.375
